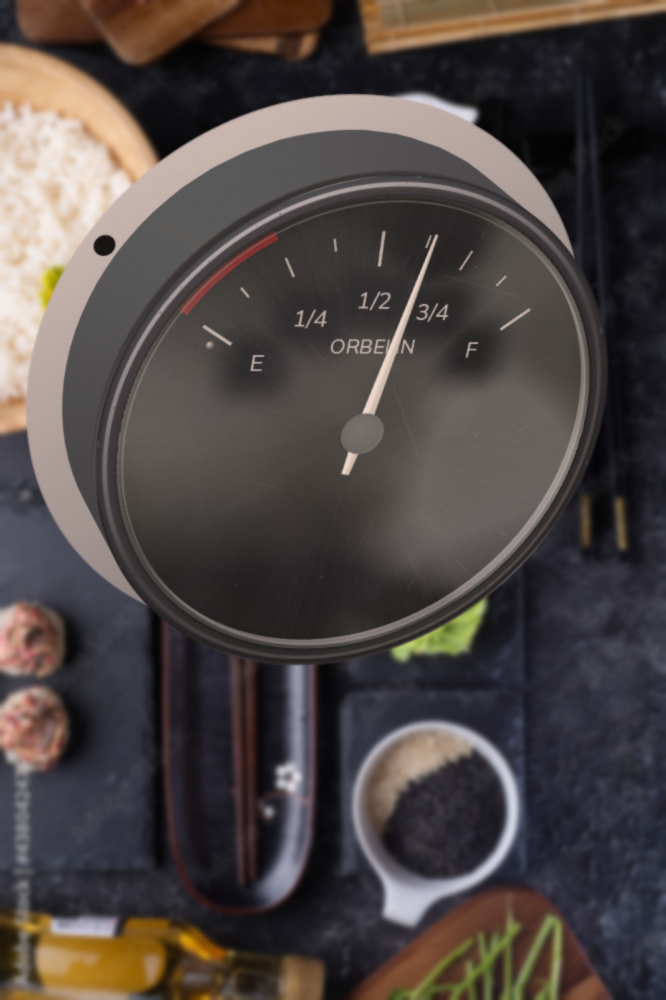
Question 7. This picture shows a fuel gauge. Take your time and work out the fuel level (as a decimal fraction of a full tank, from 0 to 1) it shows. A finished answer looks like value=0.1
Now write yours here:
value=0.625
